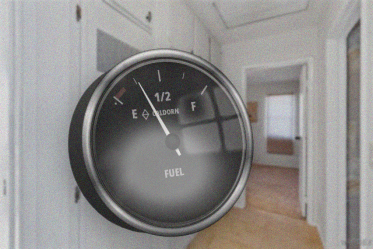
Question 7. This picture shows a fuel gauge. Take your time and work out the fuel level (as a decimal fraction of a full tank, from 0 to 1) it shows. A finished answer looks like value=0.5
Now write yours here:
value=0.25
